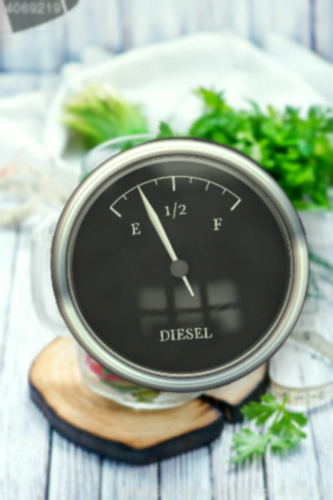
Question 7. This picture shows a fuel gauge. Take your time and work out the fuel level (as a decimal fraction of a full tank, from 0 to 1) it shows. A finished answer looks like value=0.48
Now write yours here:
value=0.25
